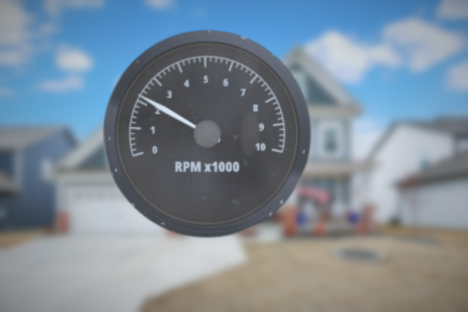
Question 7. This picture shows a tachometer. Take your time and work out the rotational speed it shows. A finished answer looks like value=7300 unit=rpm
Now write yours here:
value=2200 unit=rpm
